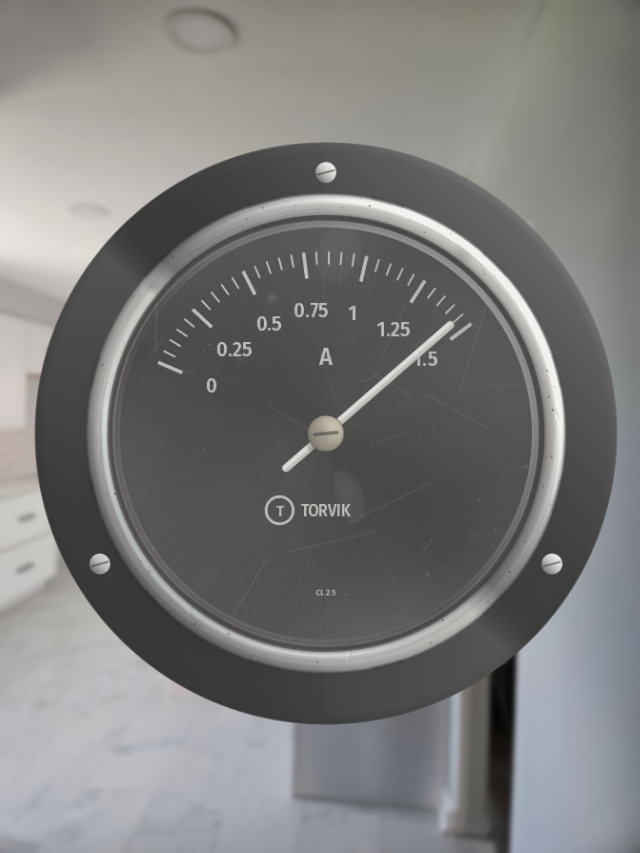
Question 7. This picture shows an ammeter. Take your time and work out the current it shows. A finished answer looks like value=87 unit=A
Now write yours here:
value=1.45 unit=A
